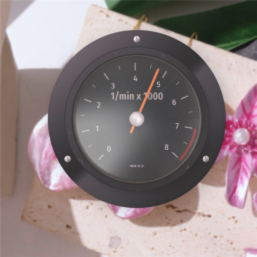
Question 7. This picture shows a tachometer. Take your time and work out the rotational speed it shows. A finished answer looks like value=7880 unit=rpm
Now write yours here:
value=4750 unit=rpm
